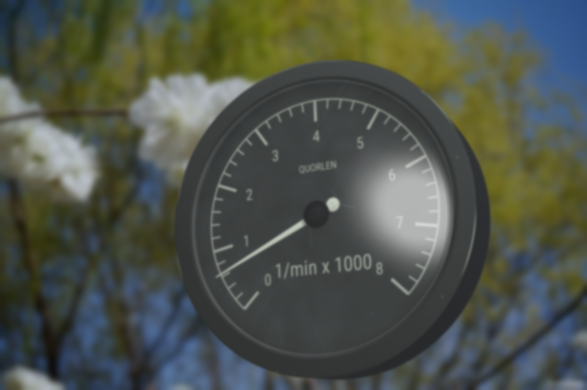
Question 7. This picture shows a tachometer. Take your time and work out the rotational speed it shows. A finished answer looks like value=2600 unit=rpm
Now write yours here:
value=600 unit=rpm
